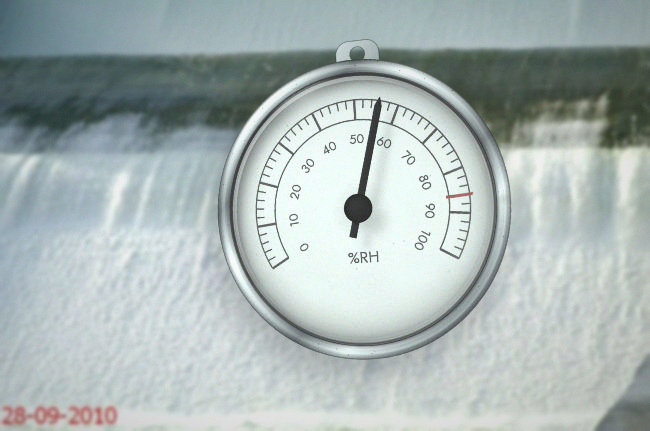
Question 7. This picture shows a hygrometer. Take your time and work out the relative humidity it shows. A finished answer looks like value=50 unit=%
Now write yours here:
value=56 unit=%
